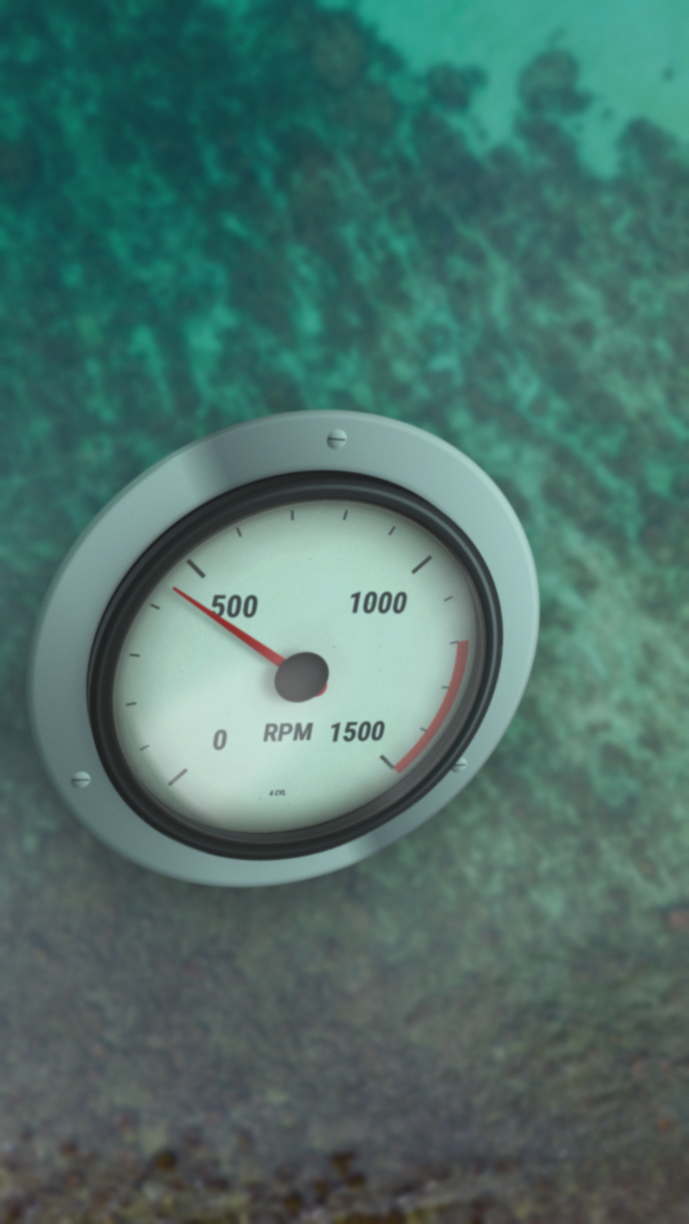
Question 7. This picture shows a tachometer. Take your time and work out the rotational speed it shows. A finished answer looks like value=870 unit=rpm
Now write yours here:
value=450 unit=rpm
